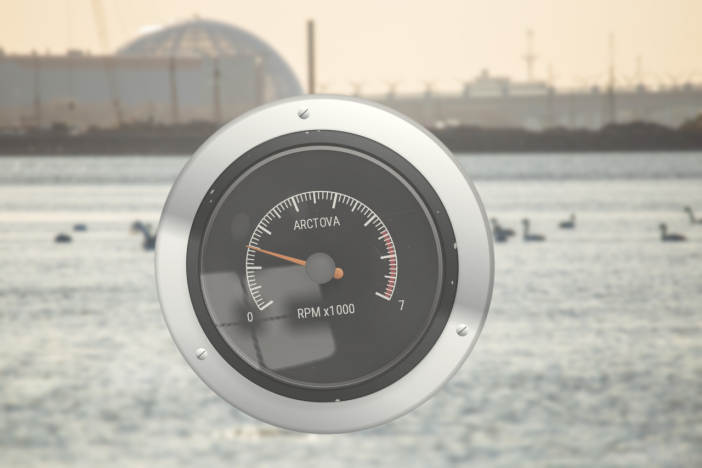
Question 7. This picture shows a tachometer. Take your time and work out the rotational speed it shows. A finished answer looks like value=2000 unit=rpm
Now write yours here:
value=1500 unit=rpm
